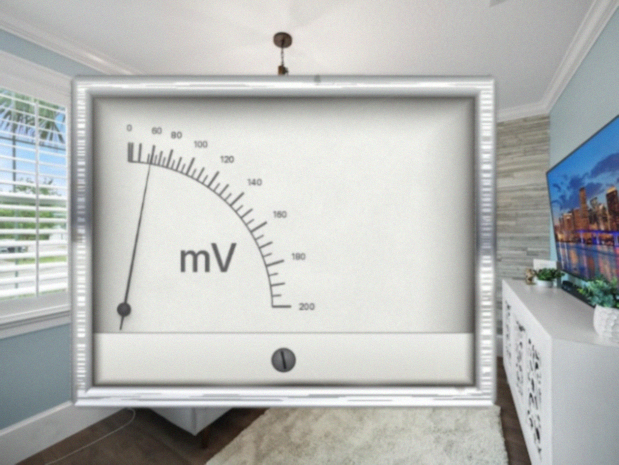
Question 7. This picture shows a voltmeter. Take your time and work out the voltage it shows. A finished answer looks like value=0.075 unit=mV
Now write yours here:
value=60 unit=mV
